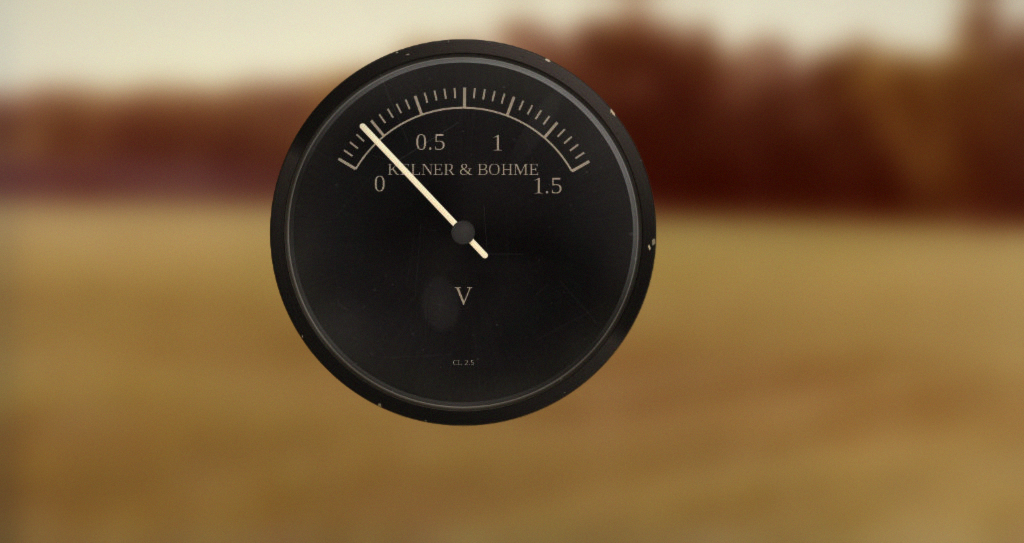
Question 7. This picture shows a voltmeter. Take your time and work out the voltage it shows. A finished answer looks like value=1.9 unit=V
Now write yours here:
value=0.2 unit=V
